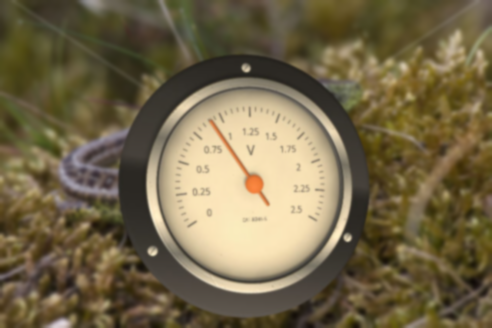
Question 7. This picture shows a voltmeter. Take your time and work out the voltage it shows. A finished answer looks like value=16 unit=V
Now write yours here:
value=0.9 unit=V
